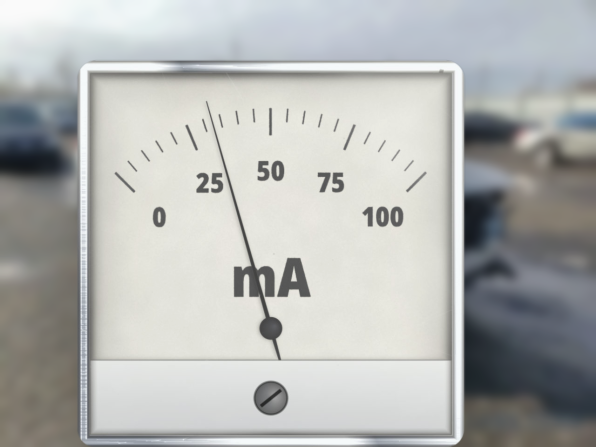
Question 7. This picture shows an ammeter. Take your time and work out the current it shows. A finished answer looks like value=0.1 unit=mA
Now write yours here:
value=32.5 unit=mA
